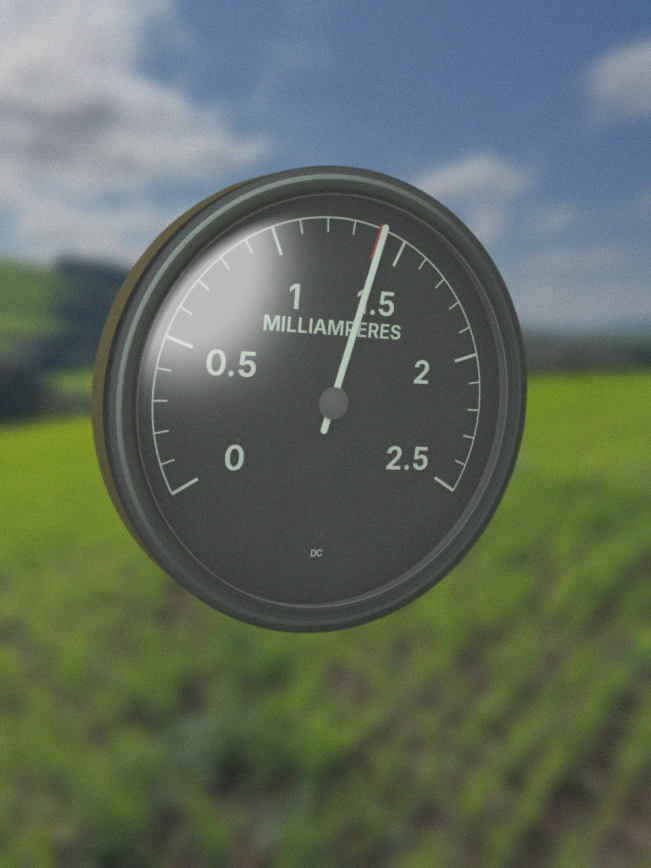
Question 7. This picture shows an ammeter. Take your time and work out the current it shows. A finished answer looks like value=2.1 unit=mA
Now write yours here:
value=1.4 unit=mA
